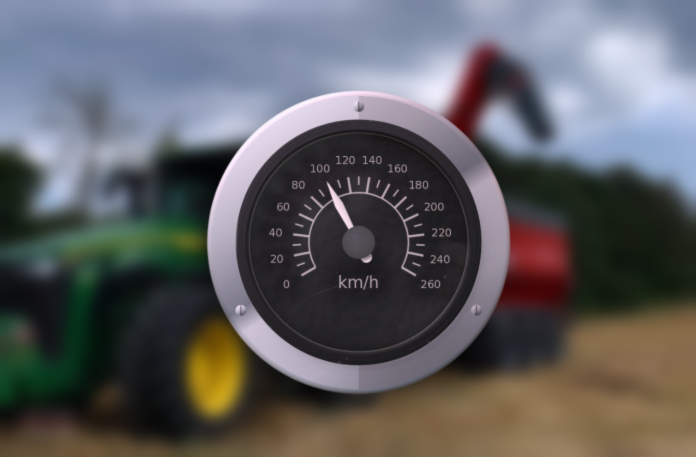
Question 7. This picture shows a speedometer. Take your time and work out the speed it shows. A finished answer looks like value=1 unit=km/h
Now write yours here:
value=100 unit=km/h
